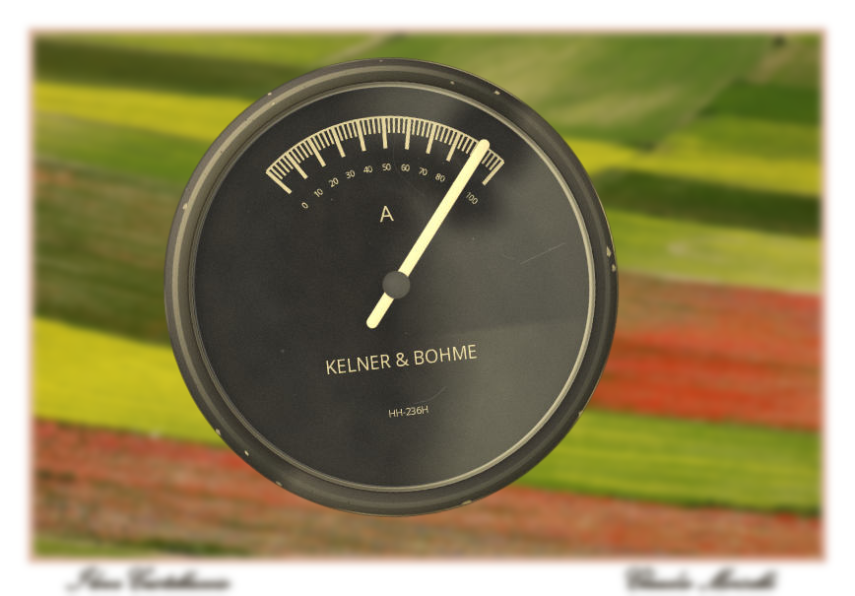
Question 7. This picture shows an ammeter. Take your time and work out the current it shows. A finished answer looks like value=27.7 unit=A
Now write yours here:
value=90 unit=A
